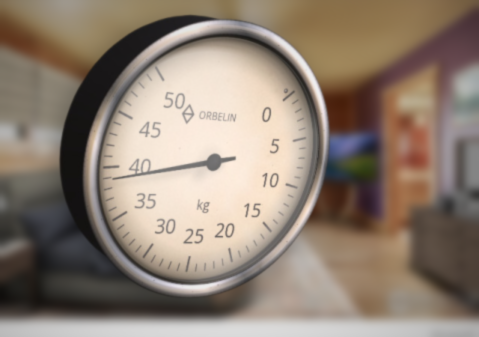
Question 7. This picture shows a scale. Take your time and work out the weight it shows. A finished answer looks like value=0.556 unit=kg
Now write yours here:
value=39 unit=kg
